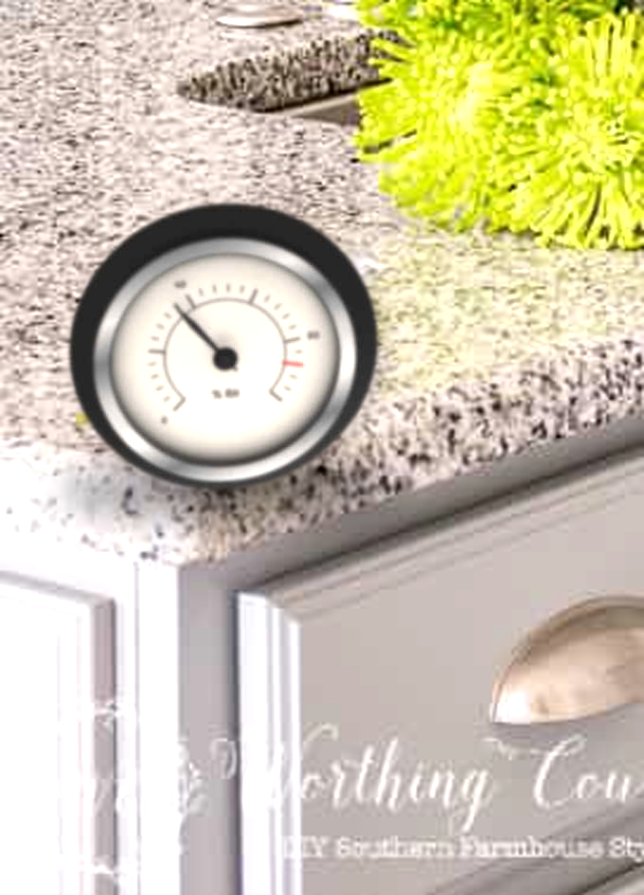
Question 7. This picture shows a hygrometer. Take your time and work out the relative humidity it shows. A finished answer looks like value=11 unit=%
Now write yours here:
value=36 unit=%
